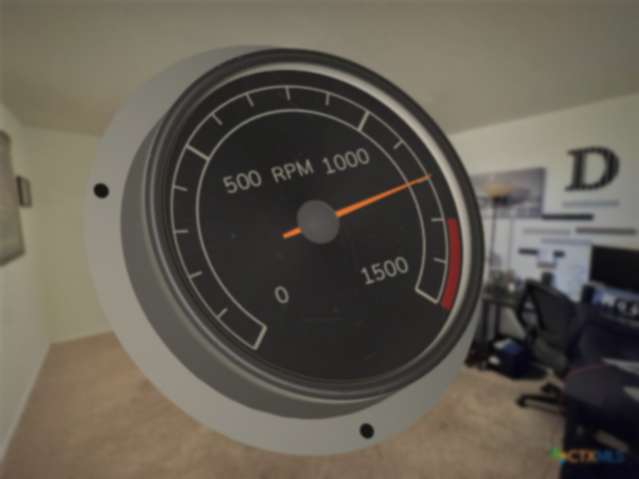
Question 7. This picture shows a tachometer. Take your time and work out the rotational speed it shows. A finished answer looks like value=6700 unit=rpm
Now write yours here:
value=1200 unit=rpm
